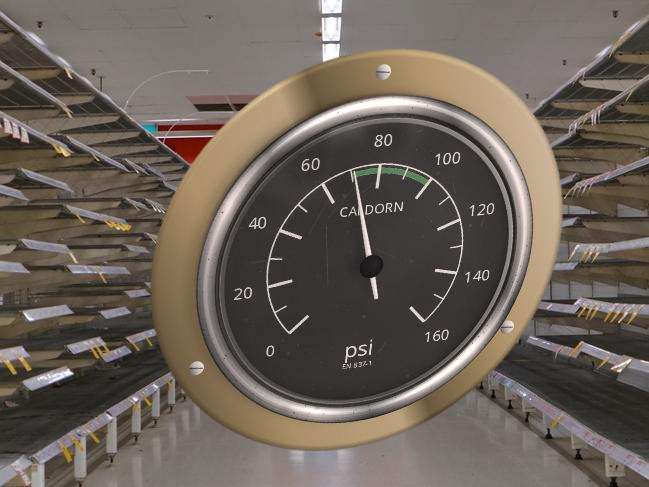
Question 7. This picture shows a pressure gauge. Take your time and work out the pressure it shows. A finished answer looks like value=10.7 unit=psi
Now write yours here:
value=70 unit=psi
